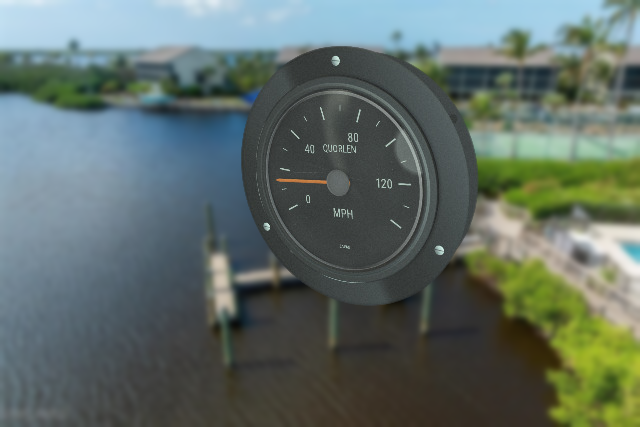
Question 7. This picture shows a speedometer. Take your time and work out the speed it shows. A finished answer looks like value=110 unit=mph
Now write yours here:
value=15 unit=mph
